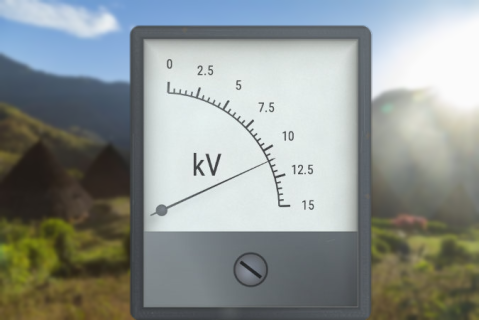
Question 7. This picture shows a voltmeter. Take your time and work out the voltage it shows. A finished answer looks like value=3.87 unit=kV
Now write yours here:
value=11 unit=kV
